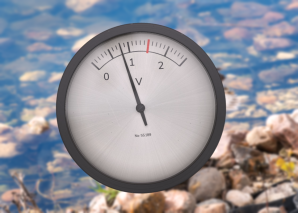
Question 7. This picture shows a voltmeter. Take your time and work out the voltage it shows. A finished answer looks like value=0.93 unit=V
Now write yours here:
value=0.8 unit=V
